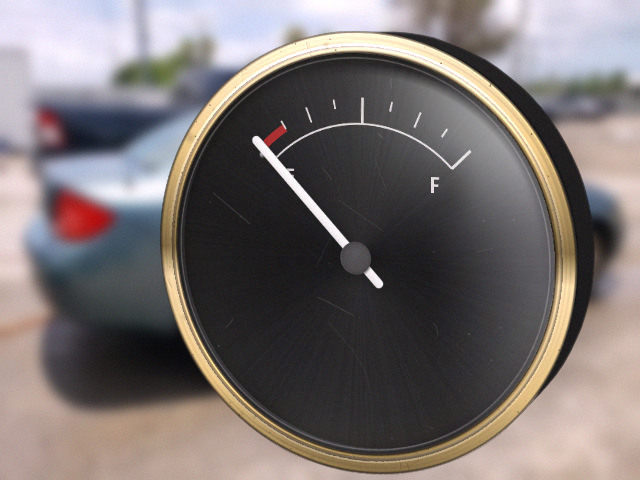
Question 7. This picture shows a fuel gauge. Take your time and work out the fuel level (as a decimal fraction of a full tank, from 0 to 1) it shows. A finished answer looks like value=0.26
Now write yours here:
value=0
